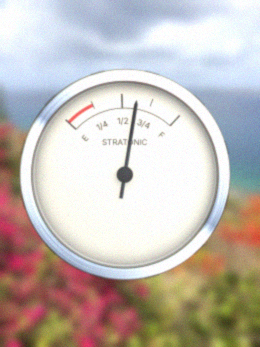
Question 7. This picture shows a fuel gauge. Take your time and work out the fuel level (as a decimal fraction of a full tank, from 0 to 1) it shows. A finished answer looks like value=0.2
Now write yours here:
value=0.625
